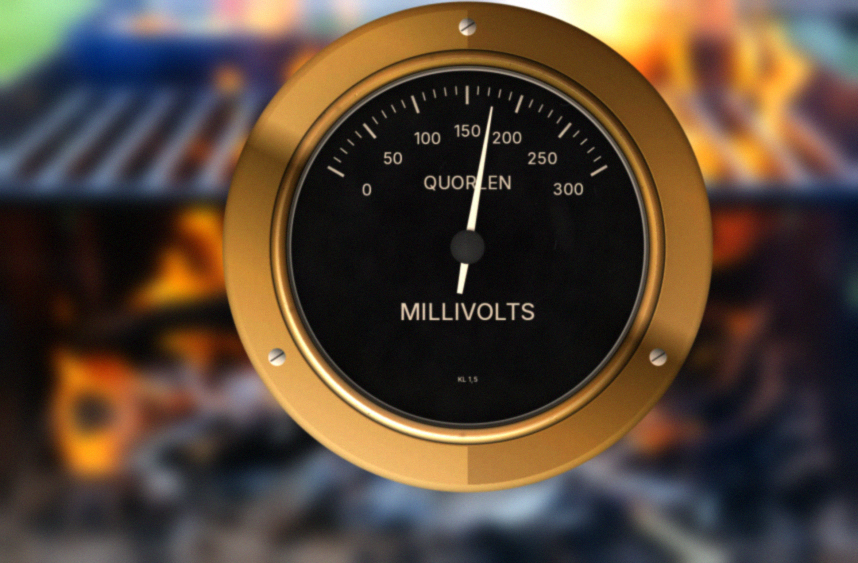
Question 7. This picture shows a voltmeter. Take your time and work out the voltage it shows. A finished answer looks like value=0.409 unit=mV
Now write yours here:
value=175 unit=mV
